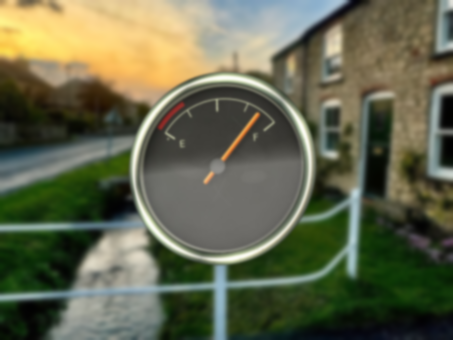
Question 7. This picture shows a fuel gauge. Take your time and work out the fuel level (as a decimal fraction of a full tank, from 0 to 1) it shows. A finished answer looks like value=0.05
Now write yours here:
value=0.875
